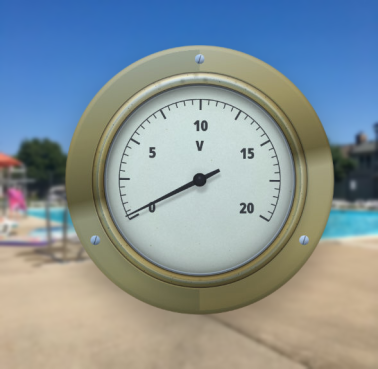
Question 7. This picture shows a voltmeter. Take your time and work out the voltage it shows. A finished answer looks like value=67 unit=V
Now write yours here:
value=0.25 unit=V
